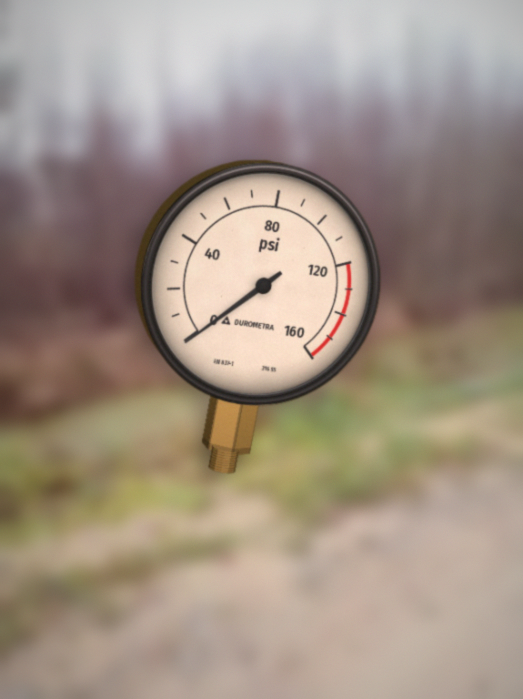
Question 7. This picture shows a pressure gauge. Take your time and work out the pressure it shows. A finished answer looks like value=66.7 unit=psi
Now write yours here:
value=0 unit=psi
